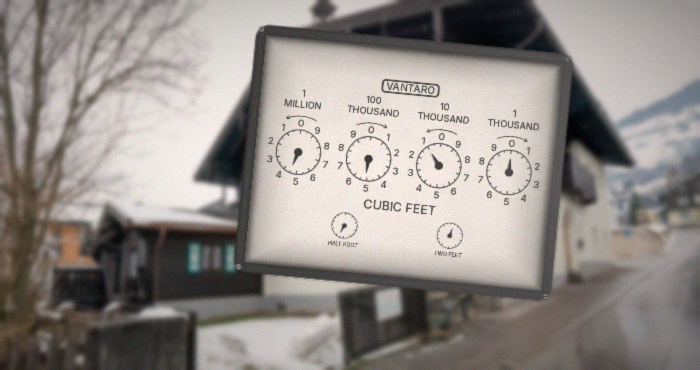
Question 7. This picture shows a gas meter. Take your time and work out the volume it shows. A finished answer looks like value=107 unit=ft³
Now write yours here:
value=451000 unit=ft³
